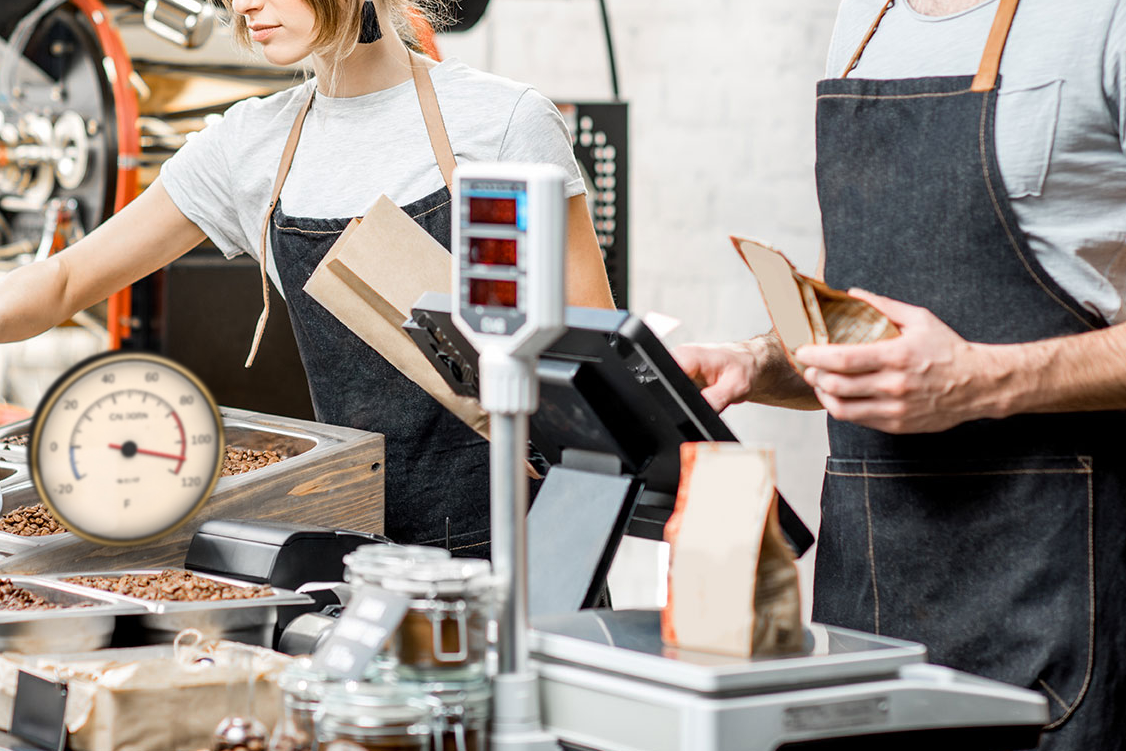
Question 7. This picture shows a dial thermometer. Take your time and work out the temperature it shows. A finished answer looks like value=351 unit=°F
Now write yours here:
value=110 unit=°F
